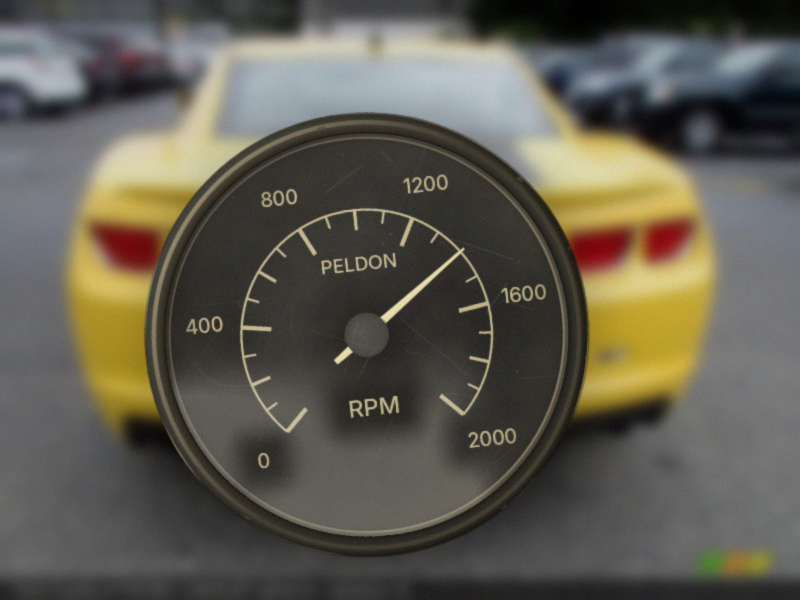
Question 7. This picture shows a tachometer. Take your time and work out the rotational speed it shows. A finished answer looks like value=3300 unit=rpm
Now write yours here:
value=1400 unit=rpm
